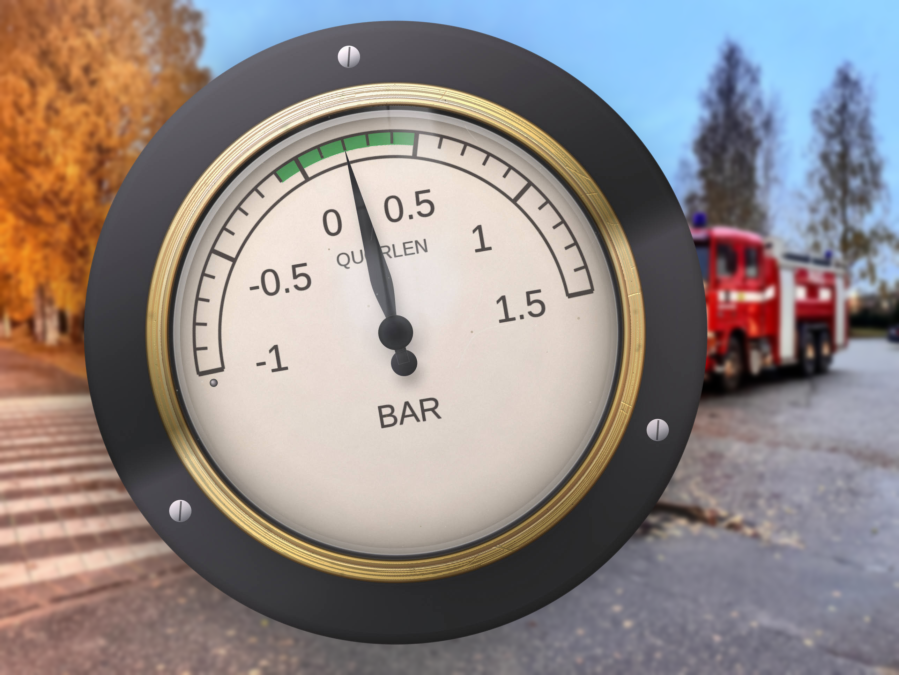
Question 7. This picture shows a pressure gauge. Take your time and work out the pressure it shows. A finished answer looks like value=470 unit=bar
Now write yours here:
value=0.2 unit=bar
